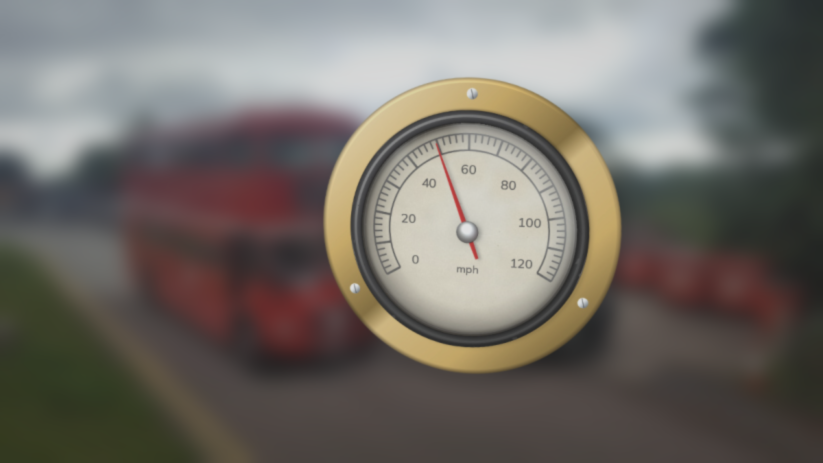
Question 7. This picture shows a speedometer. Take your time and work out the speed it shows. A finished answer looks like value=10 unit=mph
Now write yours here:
value=50 unit=mph
